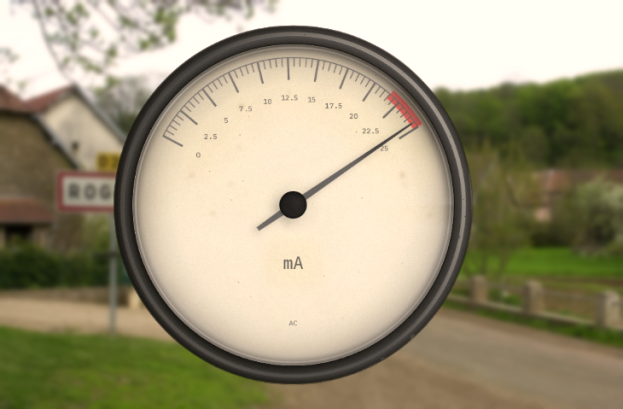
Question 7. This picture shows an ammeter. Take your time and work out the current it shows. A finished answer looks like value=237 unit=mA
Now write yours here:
value=24.5 unit=mA
